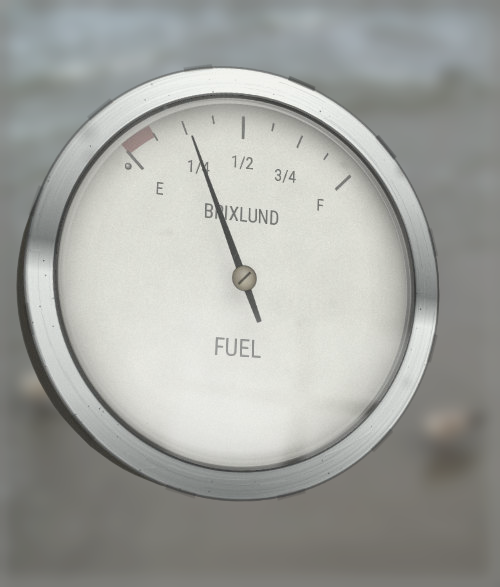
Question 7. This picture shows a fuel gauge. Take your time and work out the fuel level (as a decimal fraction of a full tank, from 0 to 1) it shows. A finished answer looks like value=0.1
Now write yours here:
value=0.25
